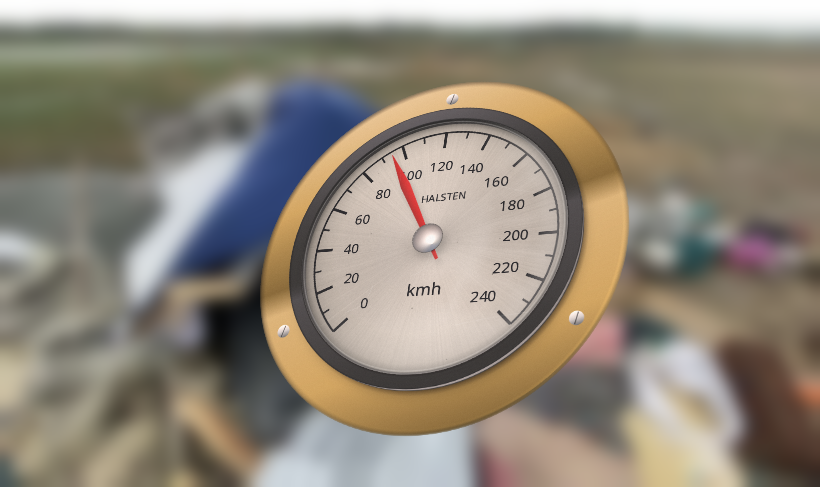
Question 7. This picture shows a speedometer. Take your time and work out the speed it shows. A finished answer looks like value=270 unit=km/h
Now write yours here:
value=95 unit=km/h
